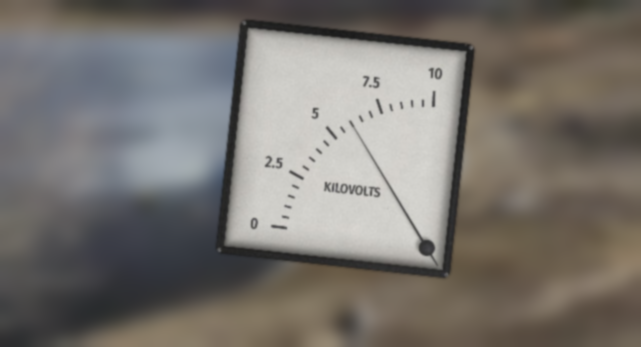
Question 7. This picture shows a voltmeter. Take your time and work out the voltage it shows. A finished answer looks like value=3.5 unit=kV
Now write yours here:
value=6 unit=kV
